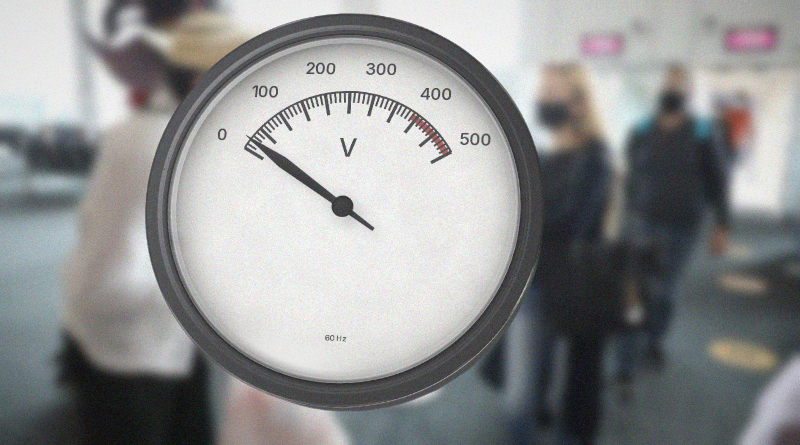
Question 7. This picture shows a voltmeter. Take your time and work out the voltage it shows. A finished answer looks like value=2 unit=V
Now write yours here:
value=20 unit=V
